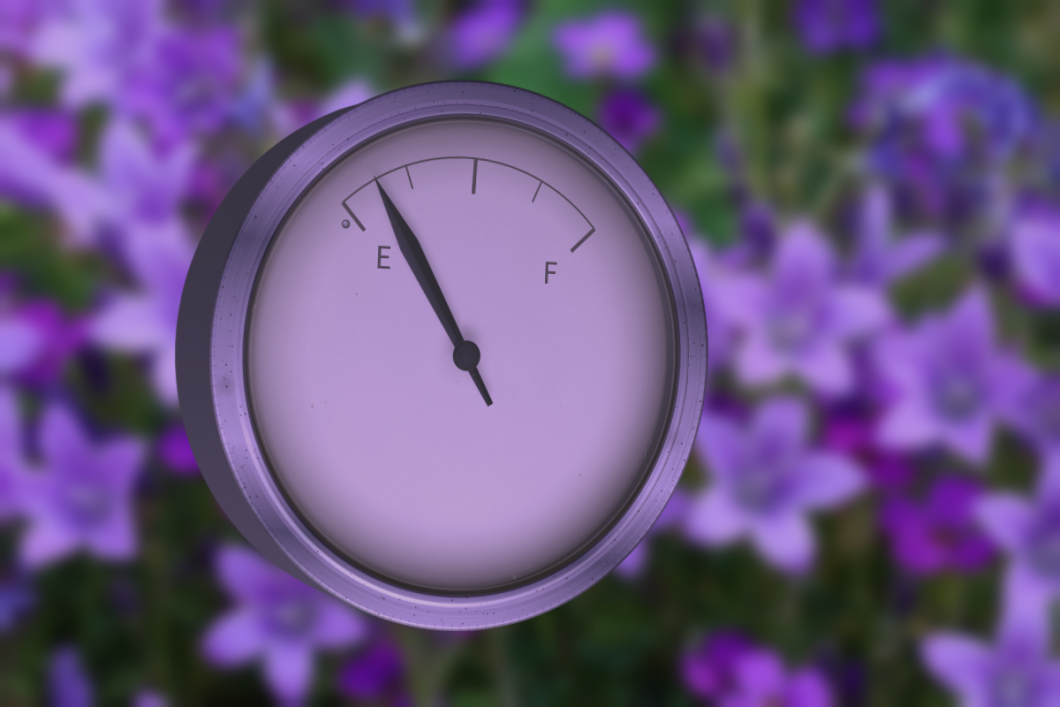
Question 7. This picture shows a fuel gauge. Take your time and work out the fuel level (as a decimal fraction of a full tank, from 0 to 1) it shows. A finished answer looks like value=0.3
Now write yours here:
value=0.125
